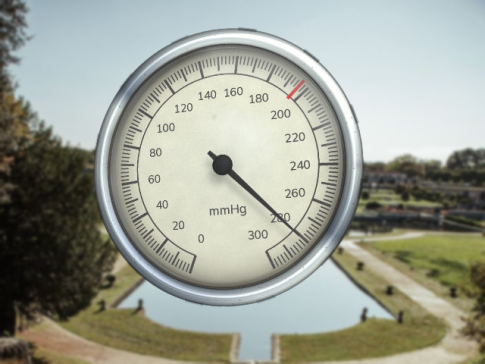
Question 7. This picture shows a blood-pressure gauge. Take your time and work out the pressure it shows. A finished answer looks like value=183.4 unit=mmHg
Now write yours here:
value=280 unit=mmHg
